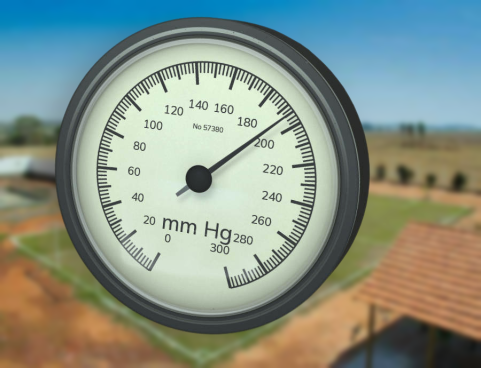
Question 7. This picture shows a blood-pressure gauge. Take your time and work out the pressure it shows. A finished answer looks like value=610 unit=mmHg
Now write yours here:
value=194 unit=mmHg
